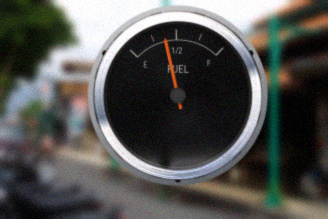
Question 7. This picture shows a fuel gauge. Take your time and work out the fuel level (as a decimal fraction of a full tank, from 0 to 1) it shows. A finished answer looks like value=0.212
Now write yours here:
value=0.375
